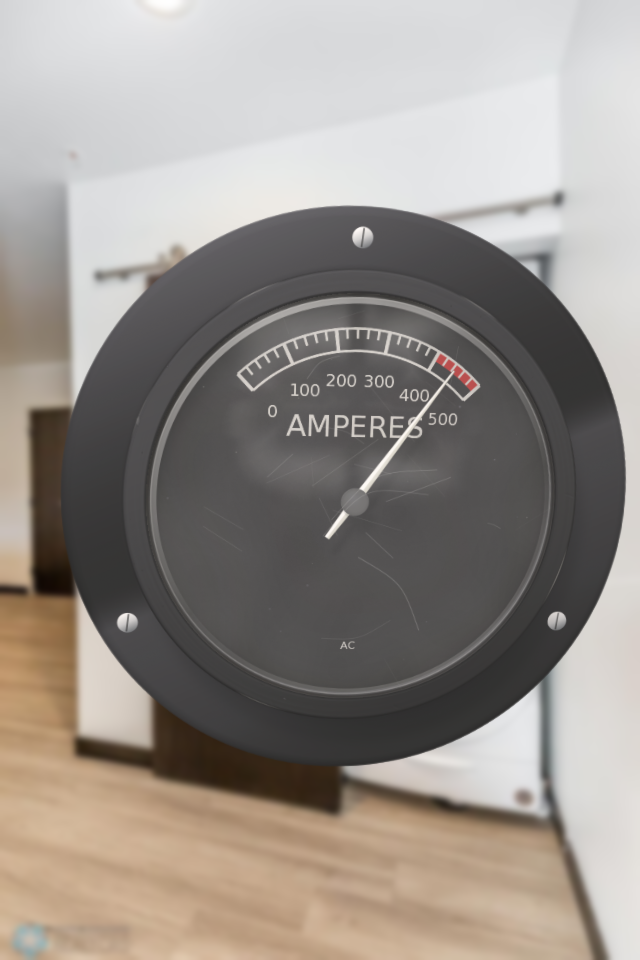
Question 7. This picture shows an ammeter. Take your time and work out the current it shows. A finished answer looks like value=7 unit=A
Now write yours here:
value=440 unit=A
